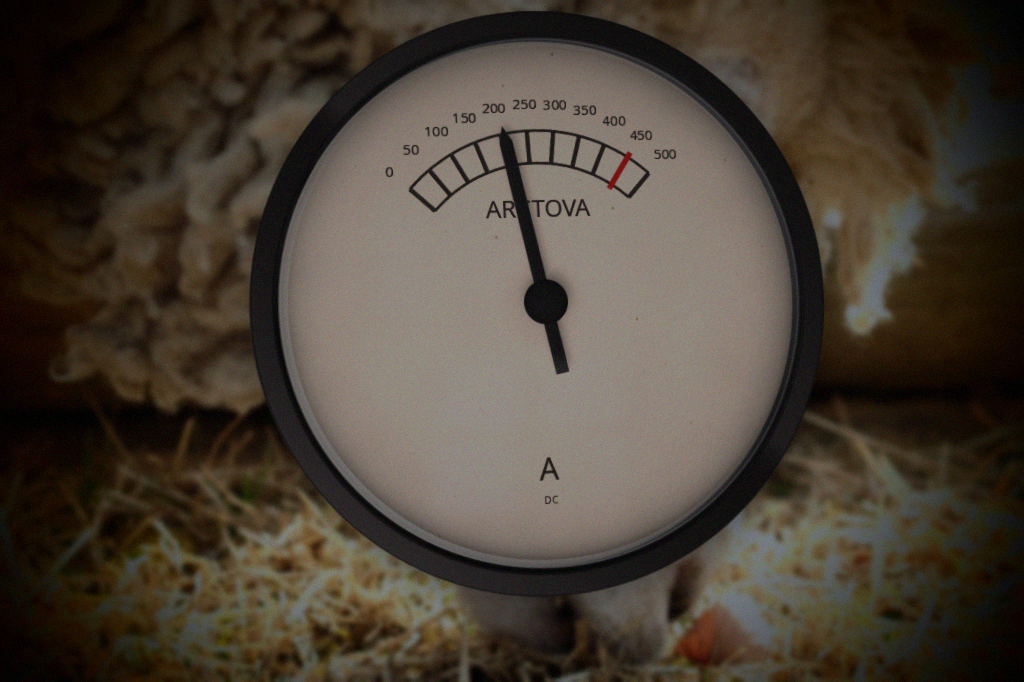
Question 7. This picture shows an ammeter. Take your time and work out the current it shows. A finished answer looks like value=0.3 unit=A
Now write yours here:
value=200 unit=A
